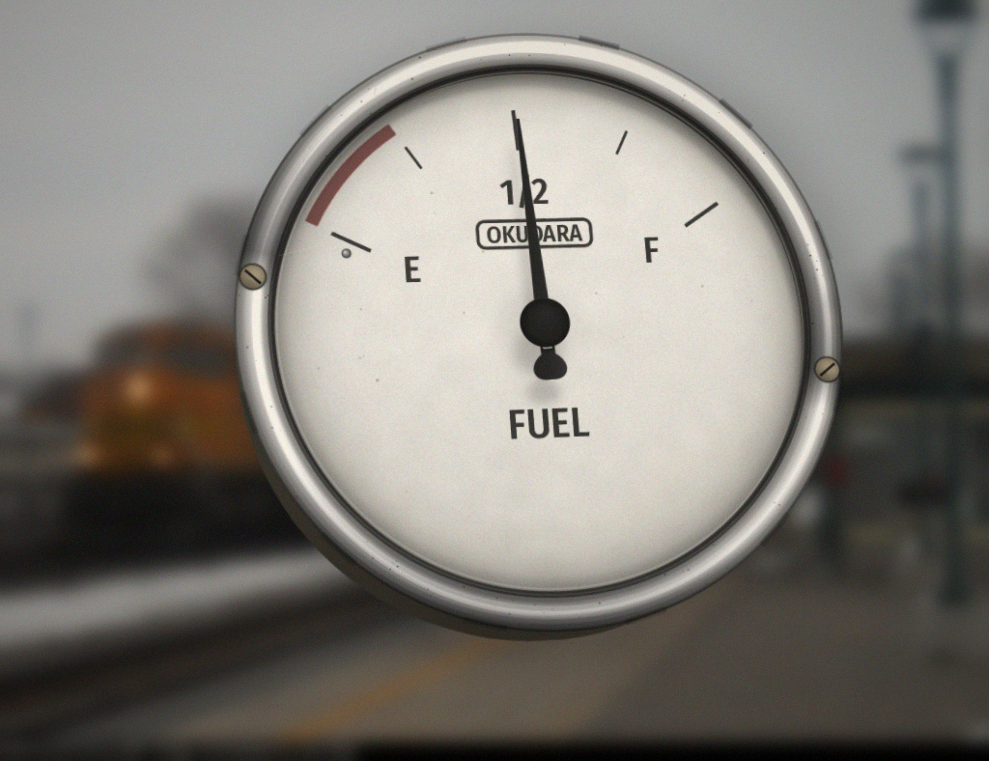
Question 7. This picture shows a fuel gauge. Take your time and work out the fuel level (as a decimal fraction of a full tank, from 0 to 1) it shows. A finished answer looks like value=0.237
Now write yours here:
value=0.5
